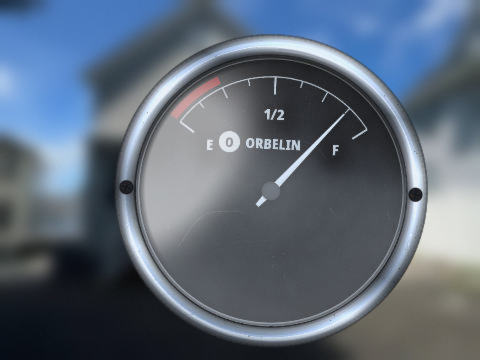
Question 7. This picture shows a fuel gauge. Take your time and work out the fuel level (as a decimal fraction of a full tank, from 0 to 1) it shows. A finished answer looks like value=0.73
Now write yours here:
value=0.875
